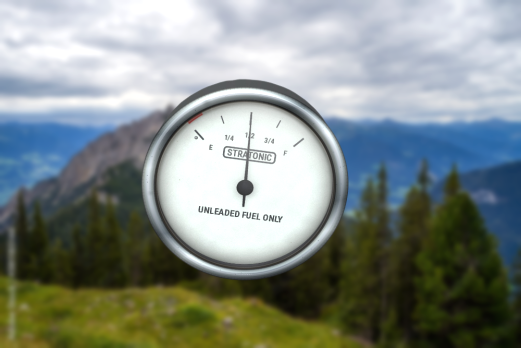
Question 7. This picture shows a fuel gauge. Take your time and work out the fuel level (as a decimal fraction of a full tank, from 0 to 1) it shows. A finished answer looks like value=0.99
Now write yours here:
value=0.5
